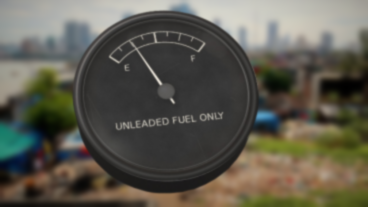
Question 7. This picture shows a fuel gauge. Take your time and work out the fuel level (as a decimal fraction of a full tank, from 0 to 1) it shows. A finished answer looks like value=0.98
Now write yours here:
value=0.25
